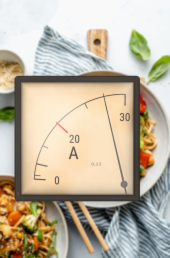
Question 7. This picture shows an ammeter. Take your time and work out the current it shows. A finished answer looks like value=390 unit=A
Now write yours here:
value=27.5 unit=A
